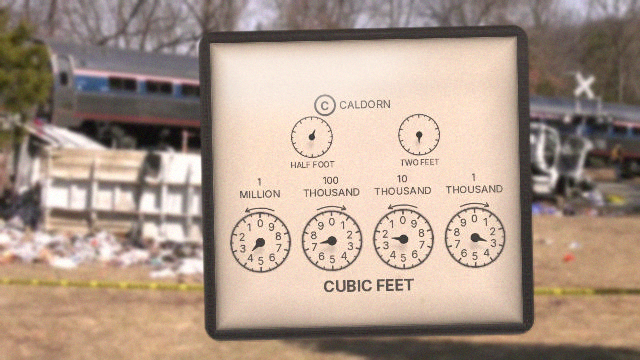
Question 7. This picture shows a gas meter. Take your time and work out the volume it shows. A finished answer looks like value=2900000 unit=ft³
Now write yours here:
value=372300 unit=ft³
